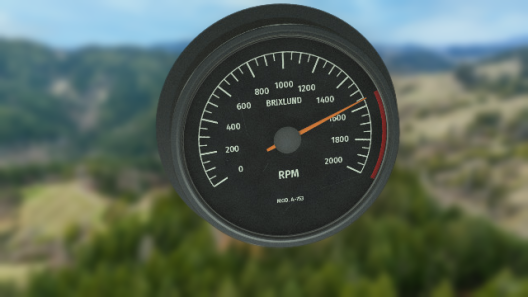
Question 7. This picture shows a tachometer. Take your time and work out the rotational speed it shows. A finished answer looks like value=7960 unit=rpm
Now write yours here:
value=1550 unit=rpm
